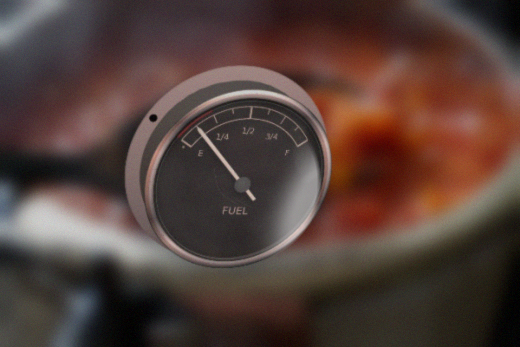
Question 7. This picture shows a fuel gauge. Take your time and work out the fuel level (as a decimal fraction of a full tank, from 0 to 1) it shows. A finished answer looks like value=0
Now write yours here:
value=0.125
